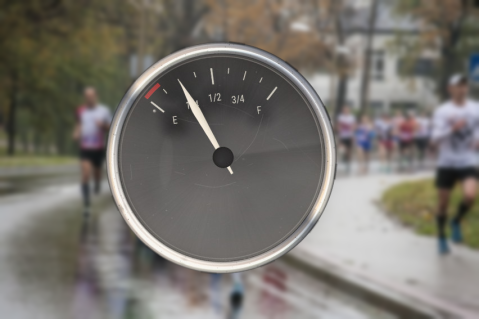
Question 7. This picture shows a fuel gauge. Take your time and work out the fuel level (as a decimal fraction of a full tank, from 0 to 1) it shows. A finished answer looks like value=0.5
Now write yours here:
value=0.25
